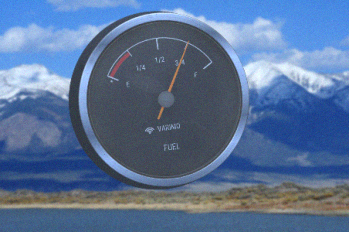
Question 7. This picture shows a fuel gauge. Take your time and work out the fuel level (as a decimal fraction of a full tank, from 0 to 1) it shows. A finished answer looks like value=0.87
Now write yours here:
value=0.75
